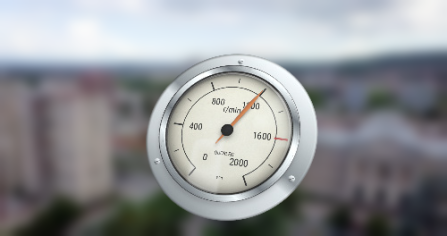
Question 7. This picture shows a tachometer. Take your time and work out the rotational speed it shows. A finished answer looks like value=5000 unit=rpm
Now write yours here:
value=1200 unit=rpm
